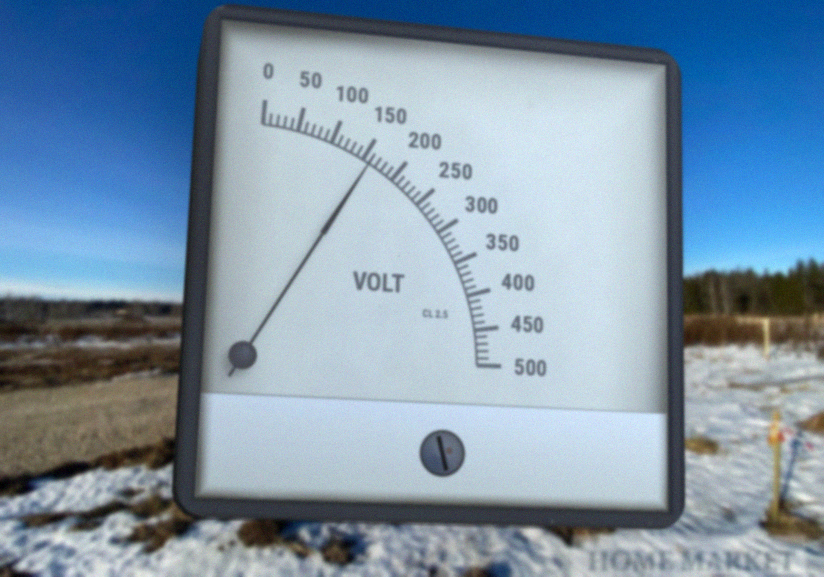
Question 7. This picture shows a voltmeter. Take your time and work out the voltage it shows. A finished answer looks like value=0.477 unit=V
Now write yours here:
value=160 unit=V
